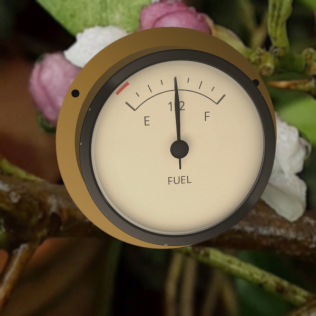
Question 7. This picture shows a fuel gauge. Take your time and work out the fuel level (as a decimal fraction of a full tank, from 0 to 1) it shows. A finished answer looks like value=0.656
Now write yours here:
value=0.5
